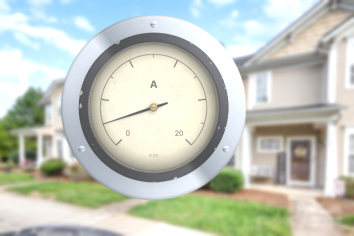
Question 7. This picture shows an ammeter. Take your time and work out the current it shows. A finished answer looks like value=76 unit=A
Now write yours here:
value=2 unit=A
